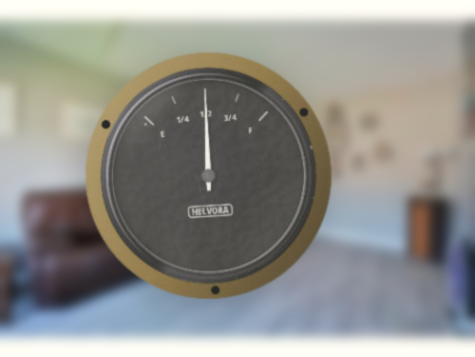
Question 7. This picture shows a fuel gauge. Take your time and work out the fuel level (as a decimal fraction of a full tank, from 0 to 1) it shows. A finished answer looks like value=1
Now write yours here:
value=0.5
